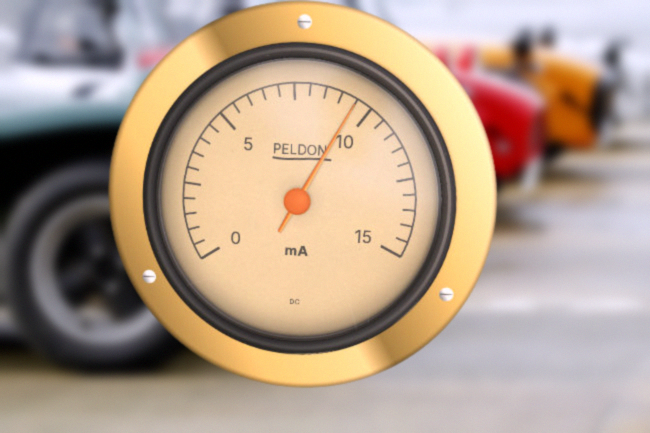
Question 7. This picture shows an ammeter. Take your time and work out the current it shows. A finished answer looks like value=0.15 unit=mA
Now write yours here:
value=9.5 unit=mA
